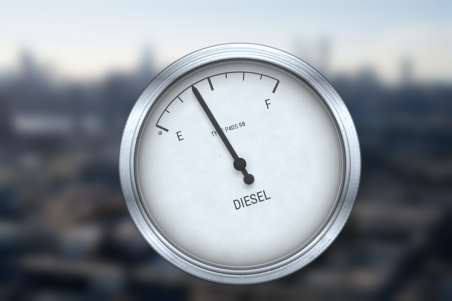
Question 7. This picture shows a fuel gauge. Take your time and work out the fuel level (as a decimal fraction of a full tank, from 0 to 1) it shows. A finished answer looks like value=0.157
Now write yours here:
value=0.375
